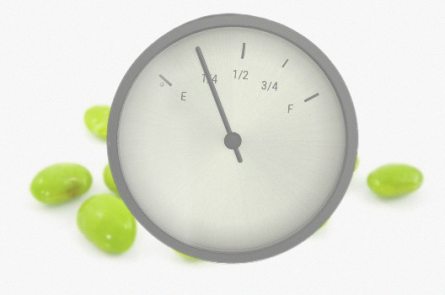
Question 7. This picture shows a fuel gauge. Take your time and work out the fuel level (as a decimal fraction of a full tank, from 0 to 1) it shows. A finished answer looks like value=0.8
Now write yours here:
value=0.25
